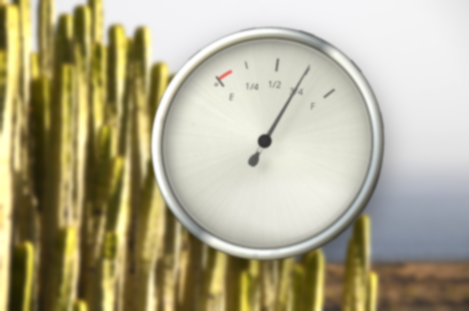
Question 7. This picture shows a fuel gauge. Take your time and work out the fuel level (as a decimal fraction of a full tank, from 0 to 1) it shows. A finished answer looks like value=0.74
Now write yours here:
value=0.75
